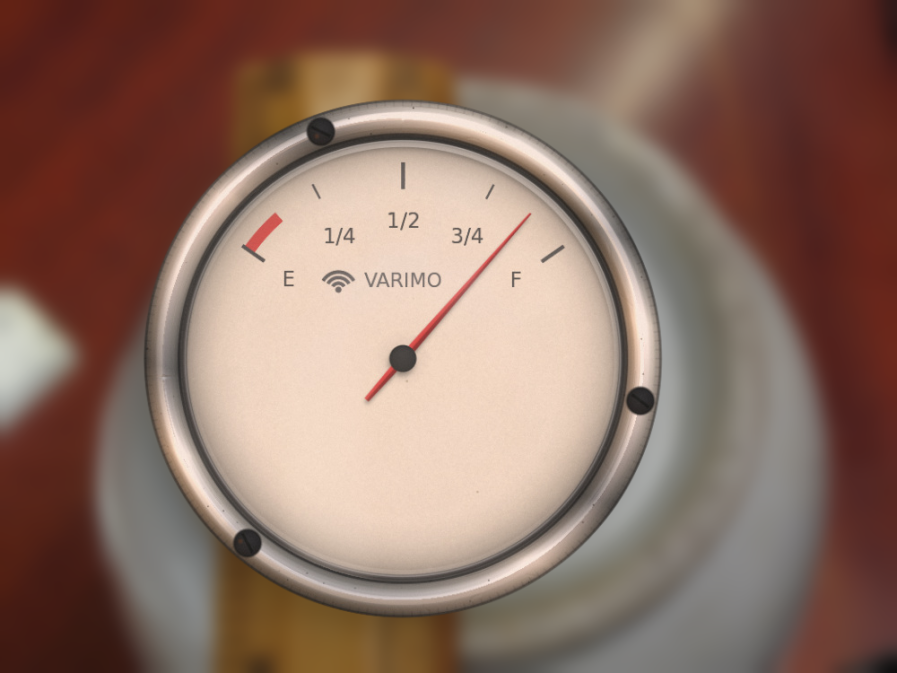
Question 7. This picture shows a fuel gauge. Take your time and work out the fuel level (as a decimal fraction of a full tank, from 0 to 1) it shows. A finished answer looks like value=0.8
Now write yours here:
value=0.875
